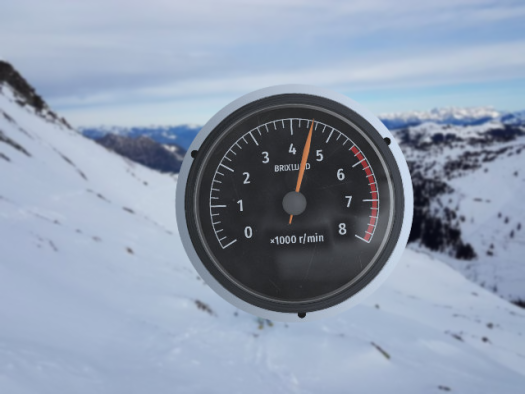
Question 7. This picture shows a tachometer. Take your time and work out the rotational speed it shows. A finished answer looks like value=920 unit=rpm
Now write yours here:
value=4500 unit=rpm
